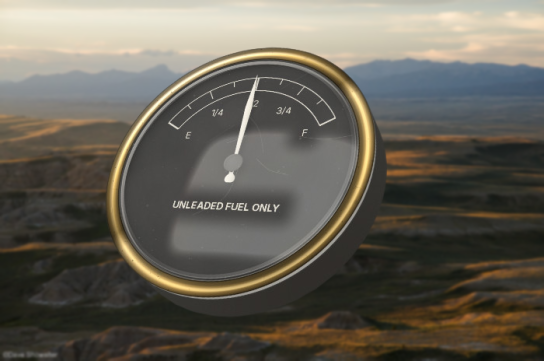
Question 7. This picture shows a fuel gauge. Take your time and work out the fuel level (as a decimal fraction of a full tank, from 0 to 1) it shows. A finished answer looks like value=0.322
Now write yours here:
value=0.5
